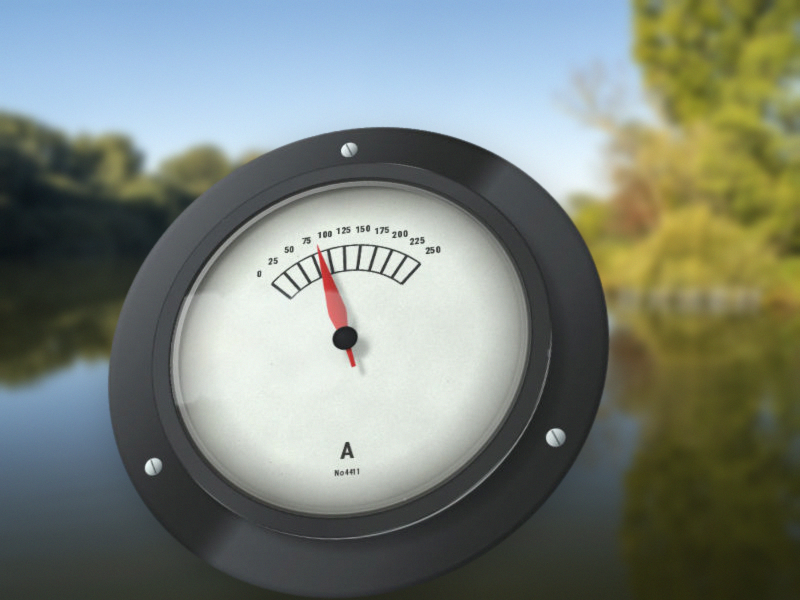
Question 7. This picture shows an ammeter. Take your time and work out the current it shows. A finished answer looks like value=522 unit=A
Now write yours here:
value=87.5 unit=A
